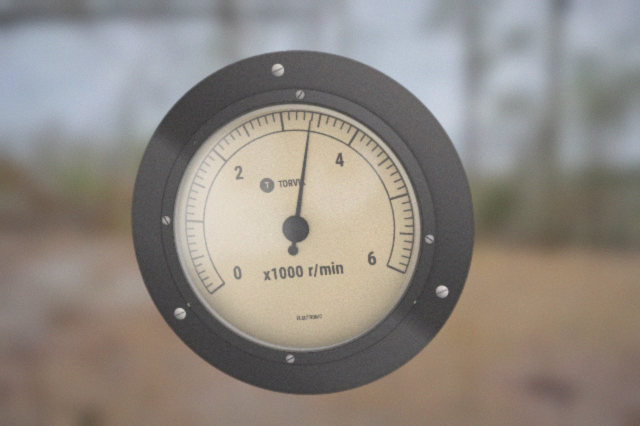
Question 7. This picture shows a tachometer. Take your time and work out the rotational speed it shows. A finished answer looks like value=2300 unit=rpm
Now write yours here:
value=3400 unit=rpm
